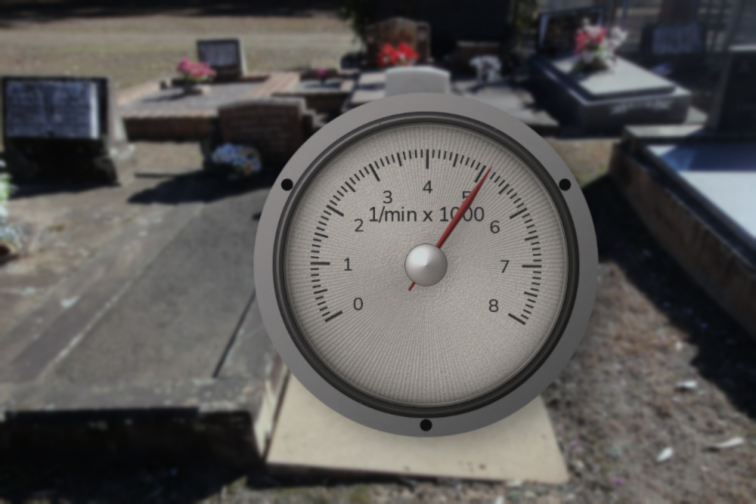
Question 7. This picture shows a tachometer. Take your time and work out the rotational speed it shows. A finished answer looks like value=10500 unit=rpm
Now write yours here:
value=5100 unit=rpm
